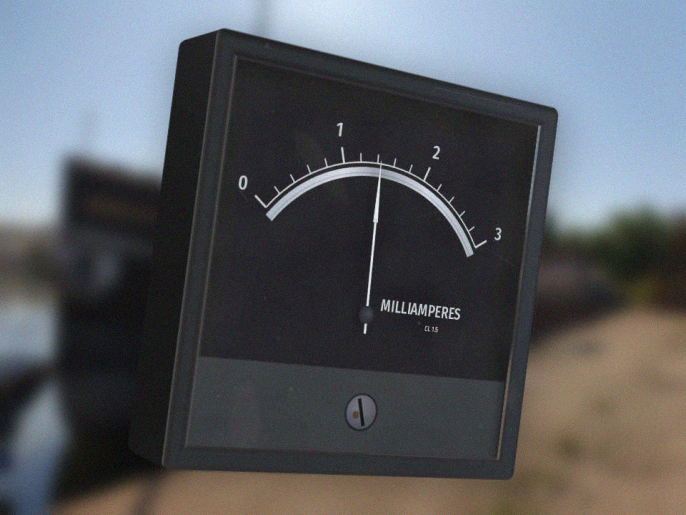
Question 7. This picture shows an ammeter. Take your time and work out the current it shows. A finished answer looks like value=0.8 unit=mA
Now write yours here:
value=1.4 unit=mA
